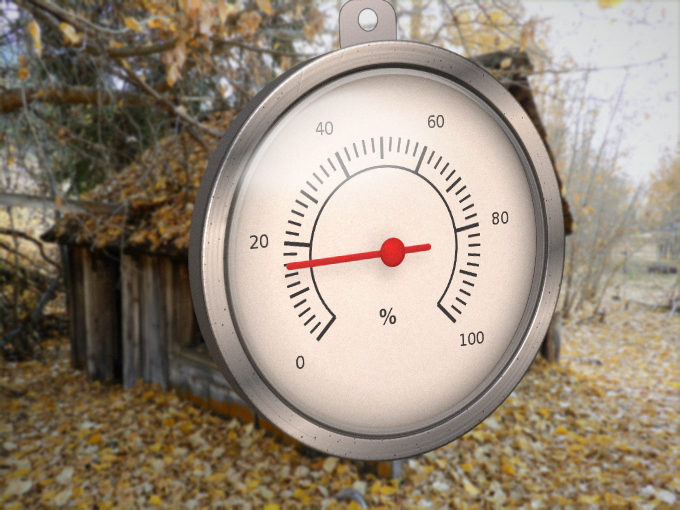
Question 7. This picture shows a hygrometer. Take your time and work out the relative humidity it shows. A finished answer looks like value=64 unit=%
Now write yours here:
value=16 unit=%
